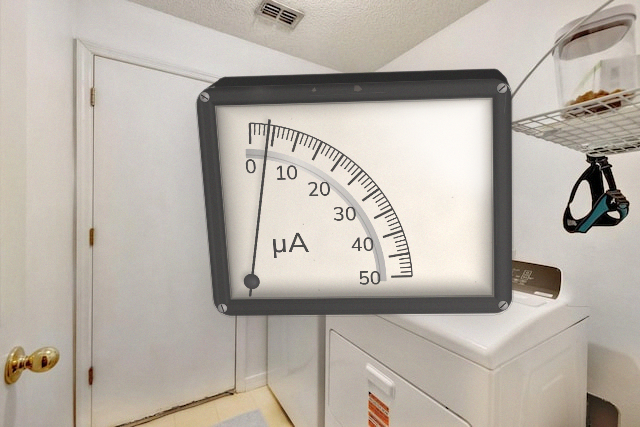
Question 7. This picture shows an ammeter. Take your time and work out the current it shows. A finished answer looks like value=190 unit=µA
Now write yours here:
value=4 unit=µA
